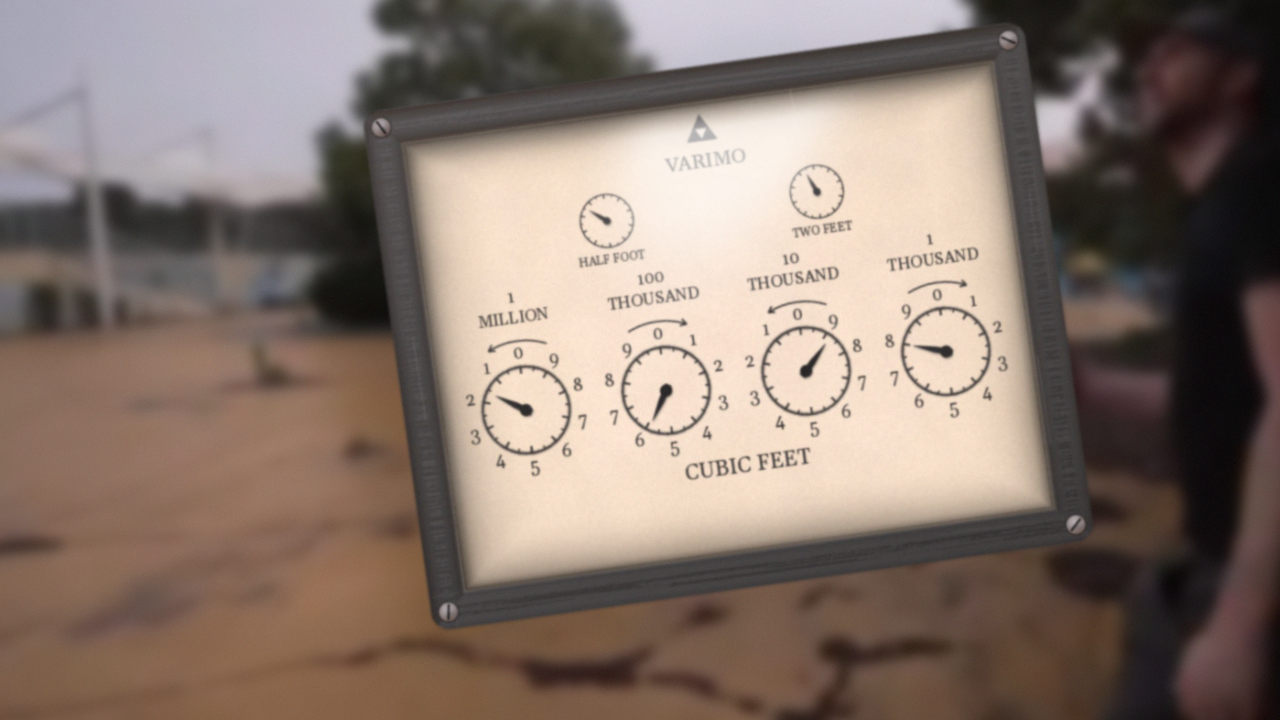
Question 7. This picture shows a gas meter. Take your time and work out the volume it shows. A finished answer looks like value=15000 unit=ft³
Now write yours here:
value=158800 unit=ft³
